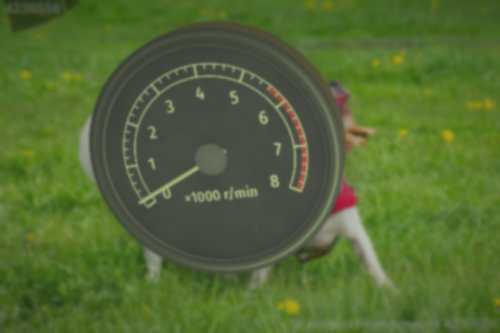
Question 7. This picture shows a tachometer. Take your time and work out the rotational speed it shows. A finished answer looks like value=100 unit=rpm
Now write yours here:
value=200 unit=rpm
